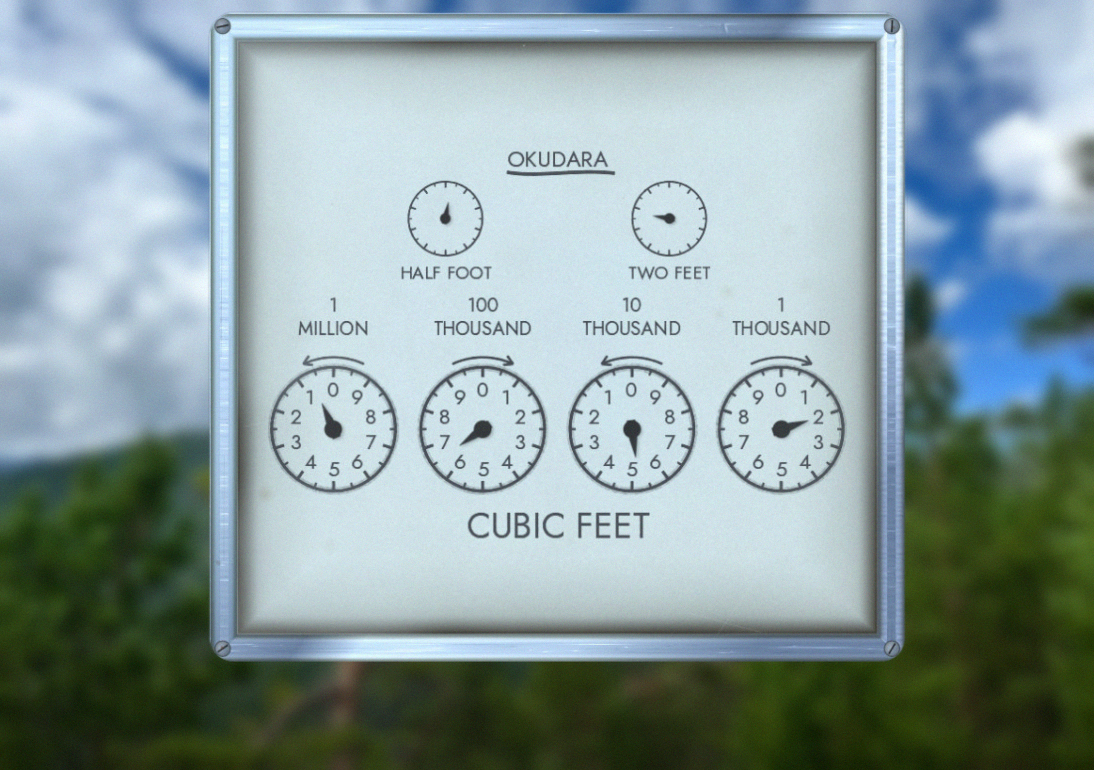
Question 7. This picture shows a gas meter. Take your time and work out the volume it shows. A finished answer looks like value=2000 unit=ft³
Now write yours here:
value=65200 unit=ft³
